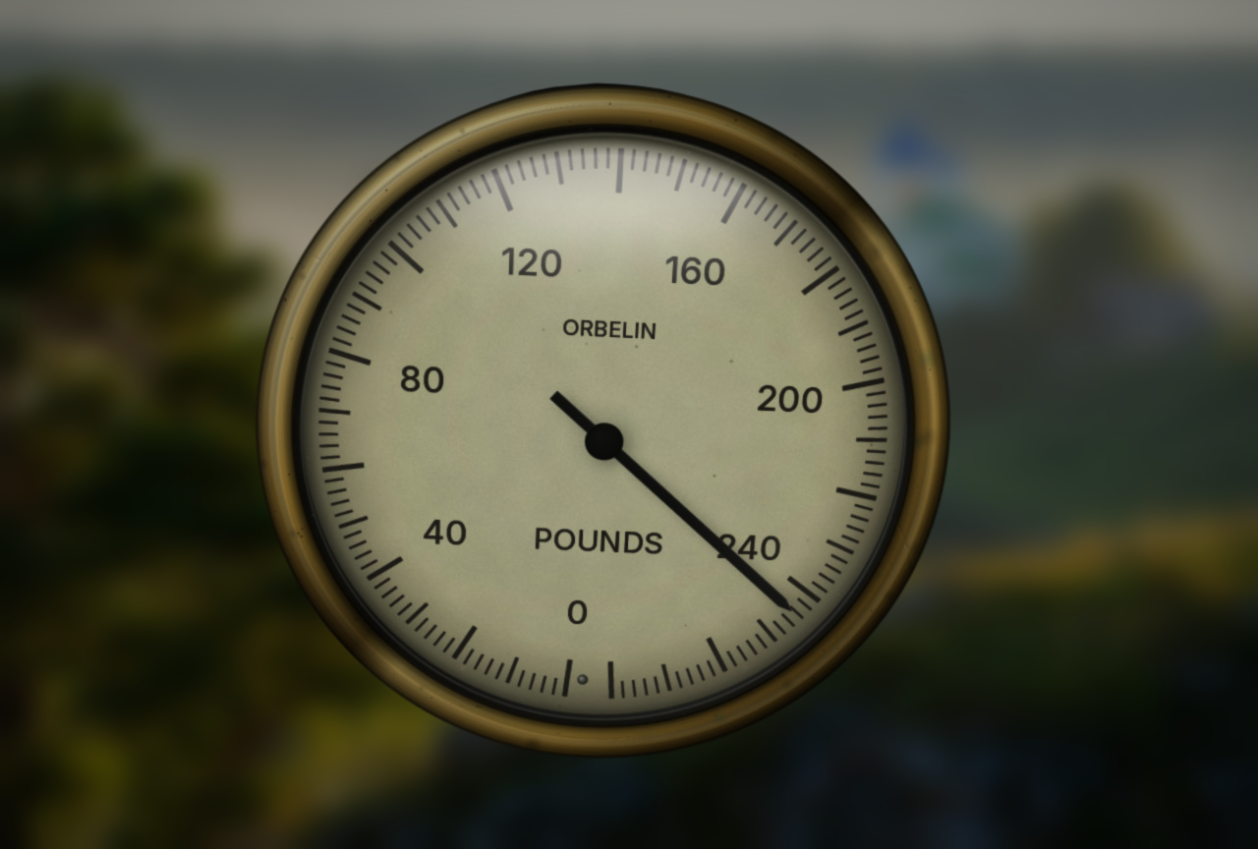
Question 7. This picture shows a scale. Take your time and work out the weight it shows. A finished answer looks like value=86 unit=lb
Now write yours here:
value=244 unit=lb
